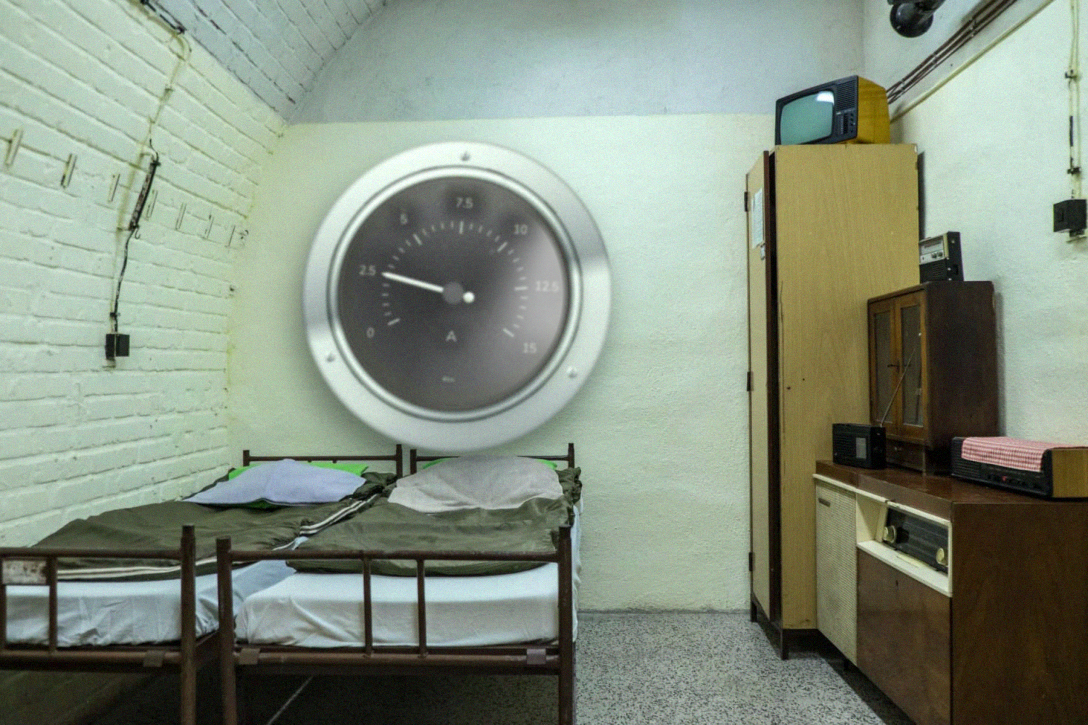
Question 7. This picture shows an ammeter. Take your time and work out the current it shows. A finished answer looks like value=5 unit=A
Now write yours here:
value=2.5 unit=A
